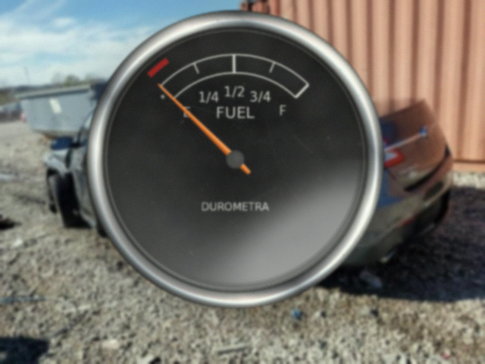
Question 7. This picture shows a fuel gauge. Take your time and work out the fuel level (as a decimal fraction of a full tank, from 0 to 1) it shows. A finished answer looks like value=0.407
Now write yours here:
value=0
